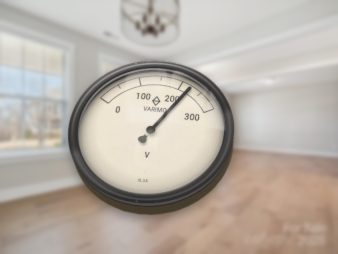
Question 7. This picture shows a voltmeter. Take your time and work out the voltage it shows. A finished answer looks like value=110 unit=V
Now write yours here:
value=225 unit=V
